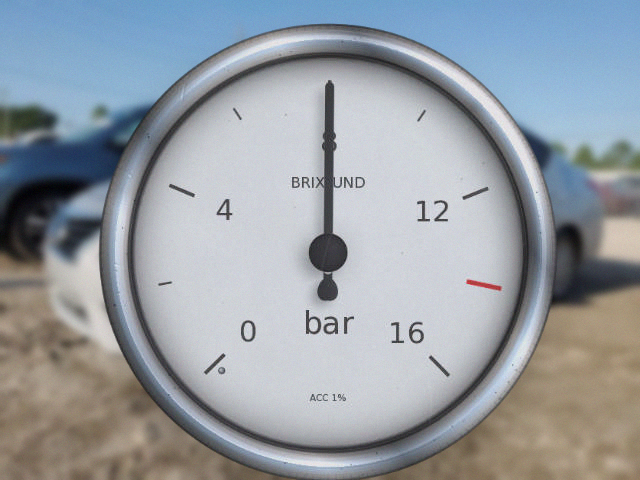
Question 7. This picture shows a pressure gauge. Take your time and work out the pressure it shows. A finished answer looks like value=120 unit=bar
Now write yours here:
value=8 unit=bar
